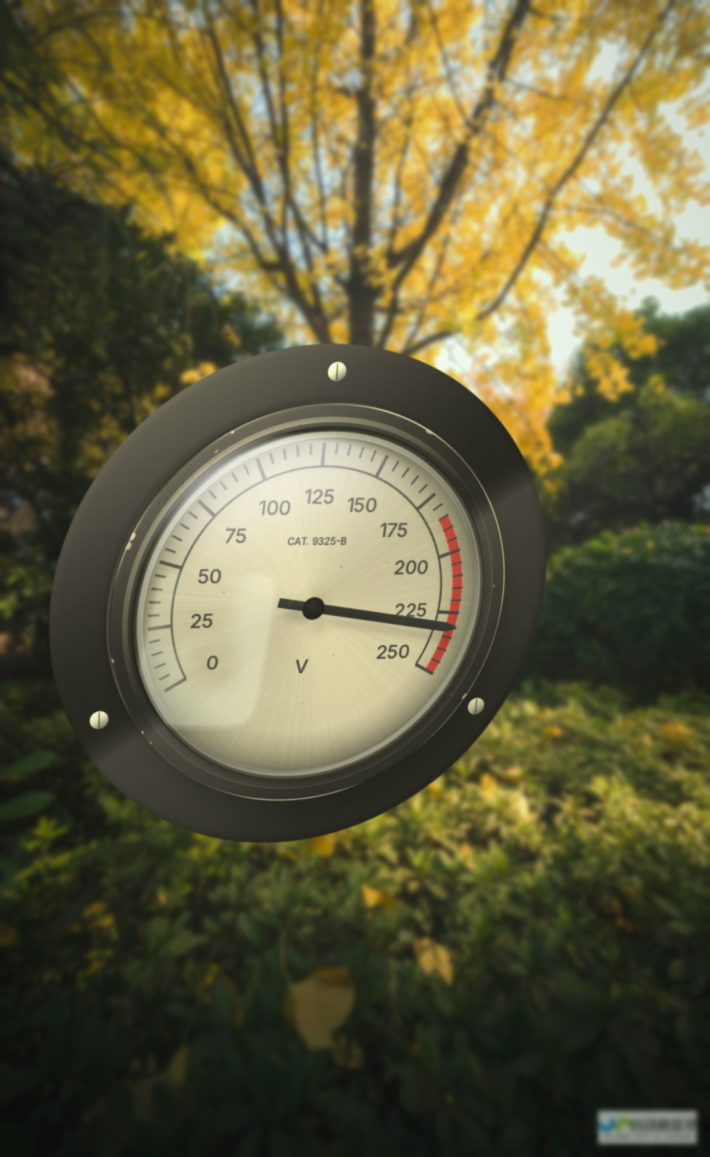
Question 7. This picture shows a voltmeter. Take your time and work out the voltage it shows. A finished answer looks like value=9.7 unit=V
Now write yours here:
value=230 unit=V
